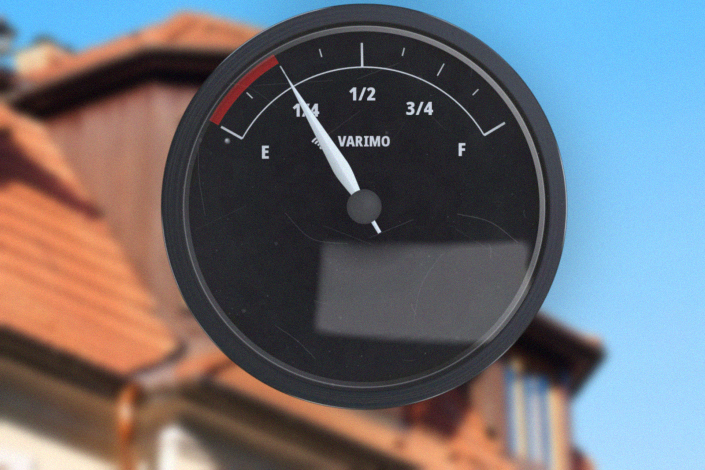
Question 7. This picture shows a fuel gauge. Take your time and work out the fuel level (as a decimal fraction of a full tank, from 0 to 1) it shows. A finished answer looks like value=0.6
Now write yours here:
value=0.25
